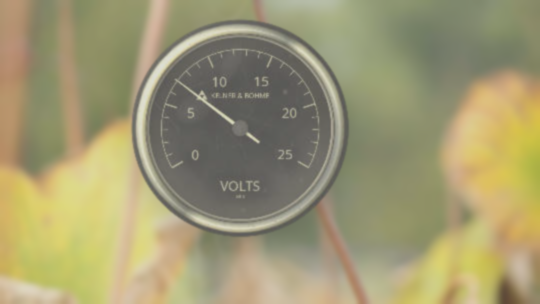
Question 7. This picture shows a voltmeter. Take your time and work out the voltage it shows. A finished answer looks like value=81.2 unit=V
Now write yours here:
value=7 unit=V
